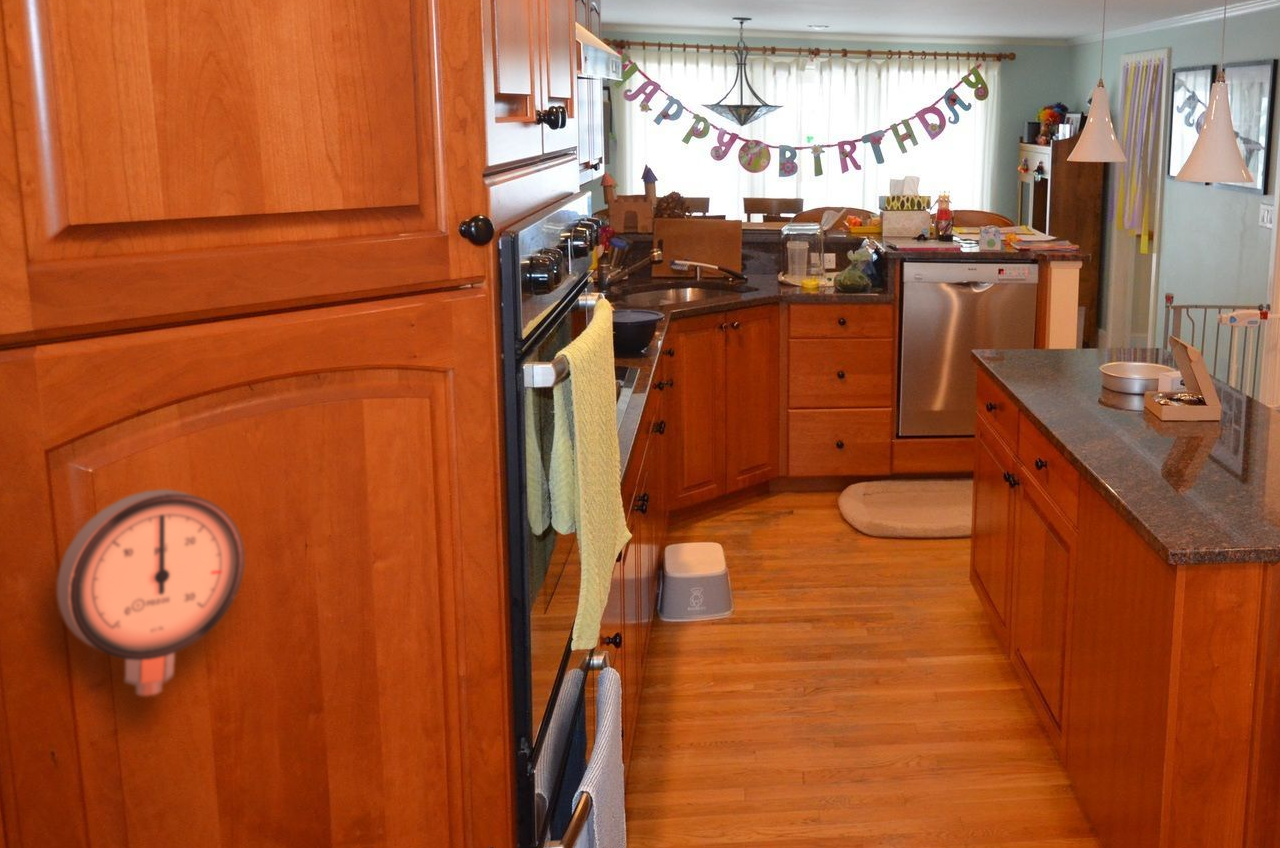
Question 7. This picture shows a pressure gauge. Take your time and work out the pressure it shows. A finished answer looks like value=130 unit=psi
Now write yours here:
value=15 unit=psi
